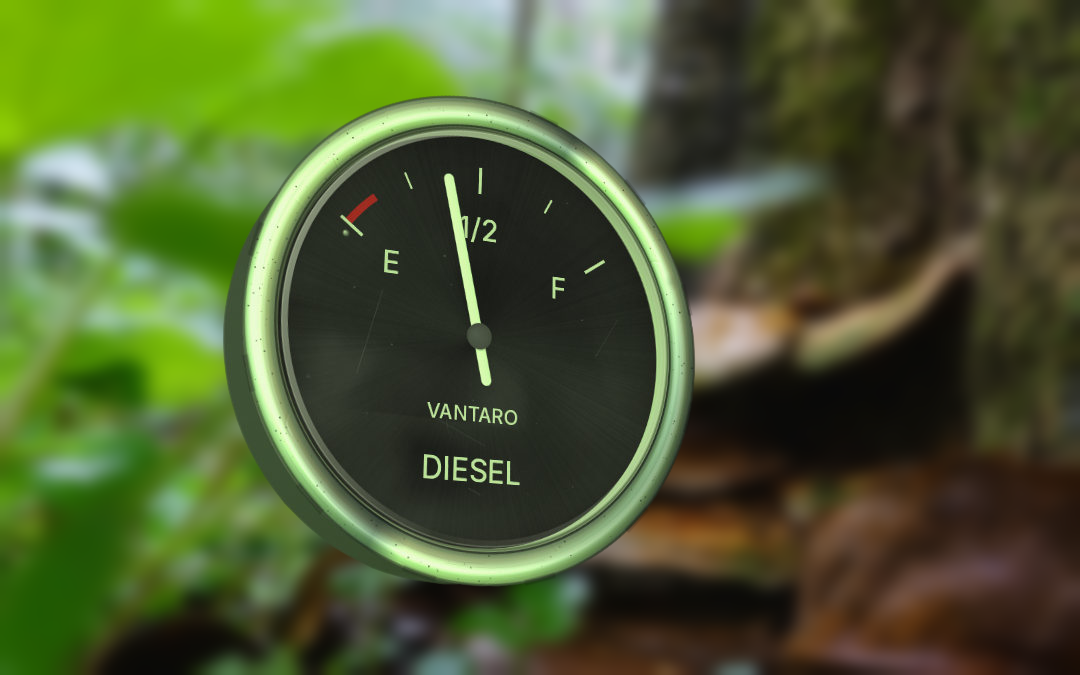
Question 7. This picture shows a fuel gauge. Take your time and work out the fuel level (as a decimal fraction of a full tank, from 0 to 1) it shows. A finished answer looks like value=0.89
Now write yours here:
value=0.375
